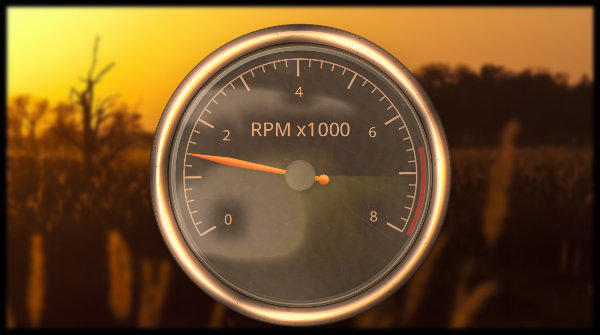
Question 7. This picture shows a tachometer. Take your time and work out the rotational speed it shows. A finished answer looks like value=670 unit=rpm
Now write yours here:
value=1400 unit=rpm
